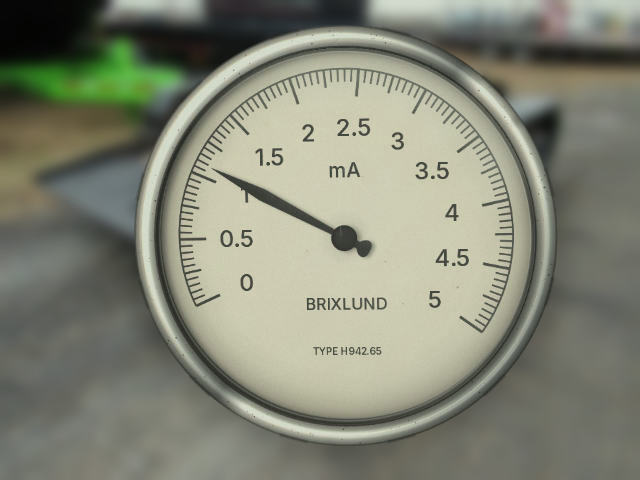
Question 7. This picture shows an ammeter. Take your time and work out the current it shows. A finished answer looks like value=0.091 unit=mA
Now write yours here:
value=1.1 unit=mA
